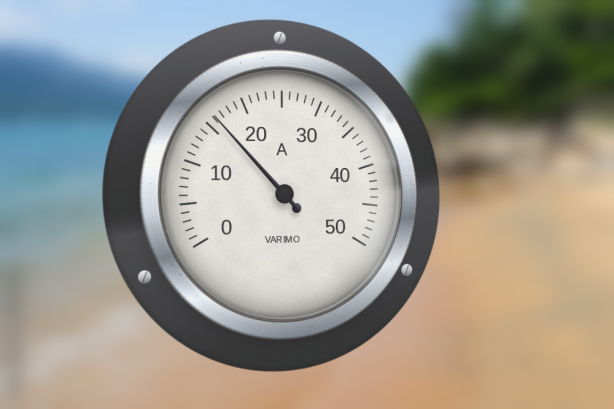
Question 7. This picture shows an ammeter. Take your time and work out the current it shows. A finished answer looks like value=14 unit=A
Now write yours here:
value=16 unit=A
